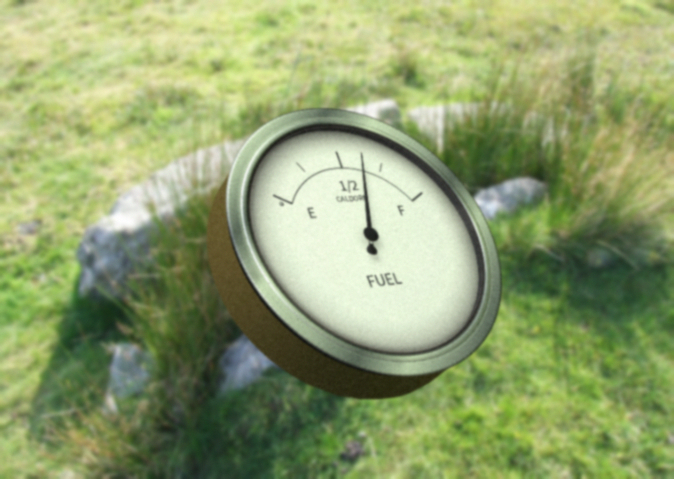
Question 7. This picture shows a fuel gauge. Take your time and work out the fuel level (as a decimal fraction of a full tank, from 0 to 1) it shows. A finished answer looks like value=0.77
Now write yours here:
value=0.625
